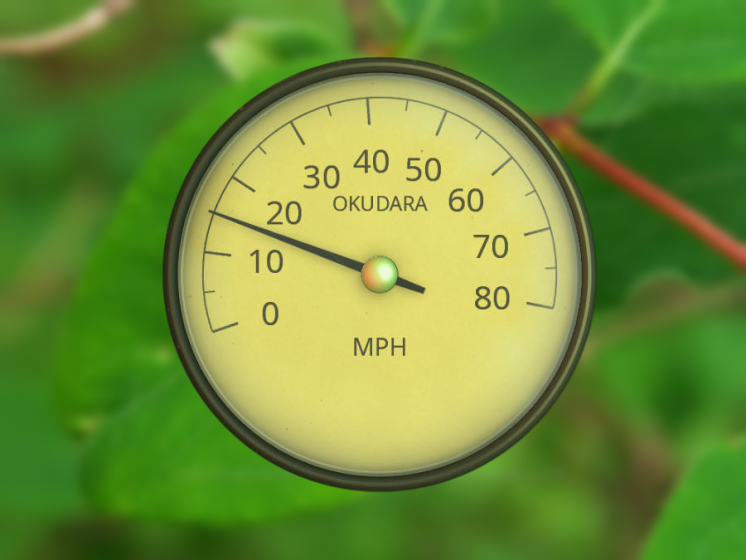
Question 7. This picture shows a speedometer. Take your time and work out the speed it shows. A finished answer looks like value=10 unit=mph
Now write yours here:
value=15 unit=mph
